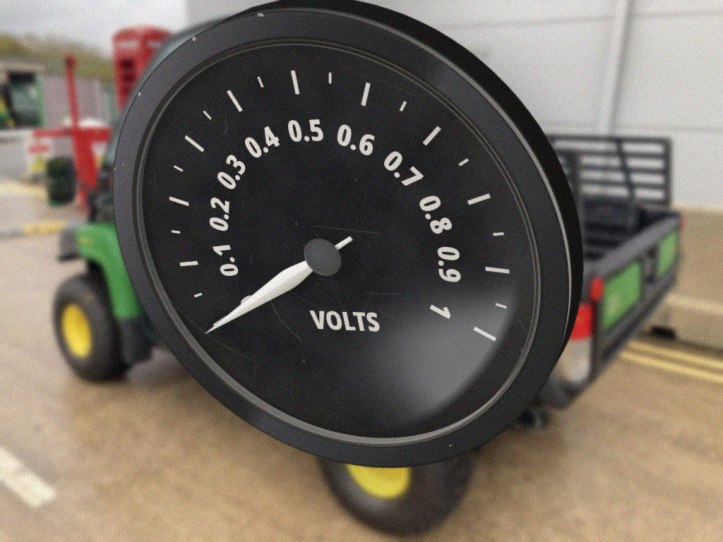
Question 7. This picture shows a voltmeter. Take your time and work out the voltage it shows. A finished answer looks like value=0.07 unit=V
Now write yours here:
value=0 unit=V
